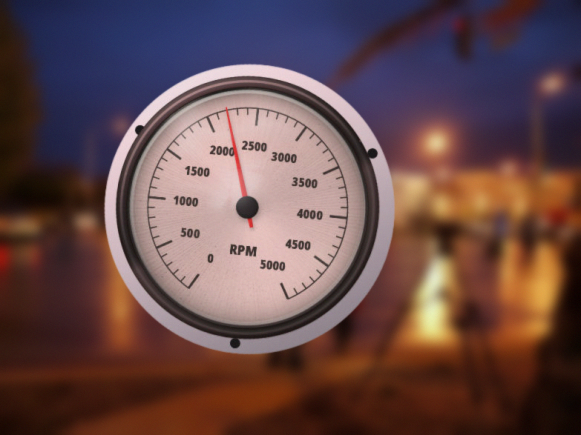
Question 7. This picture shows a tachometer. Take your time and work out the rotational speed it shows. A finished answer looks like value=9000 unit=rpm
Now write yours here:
value=2200 unit=rpm
